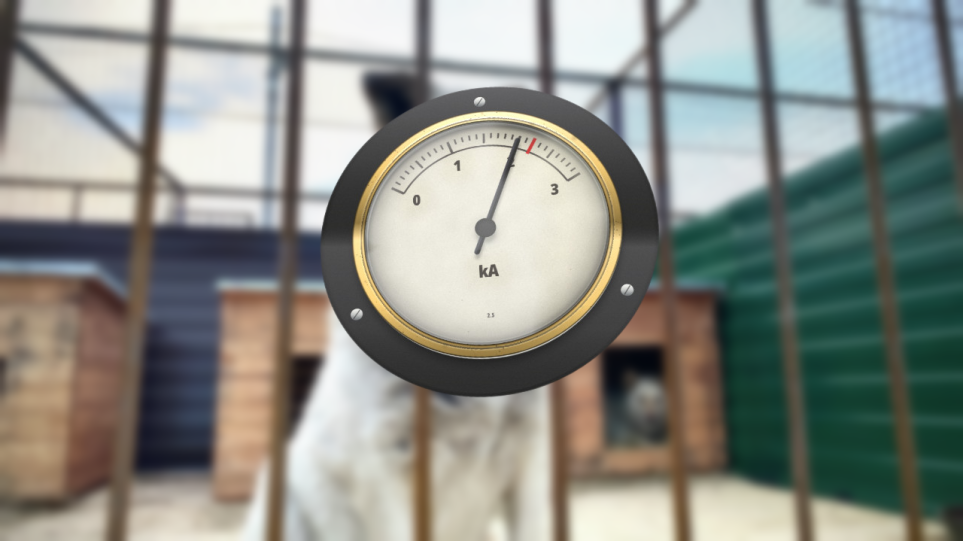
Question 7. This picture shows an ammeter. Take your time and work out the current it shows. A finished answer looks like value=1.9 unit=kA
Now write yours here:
value=2 unit=kA
